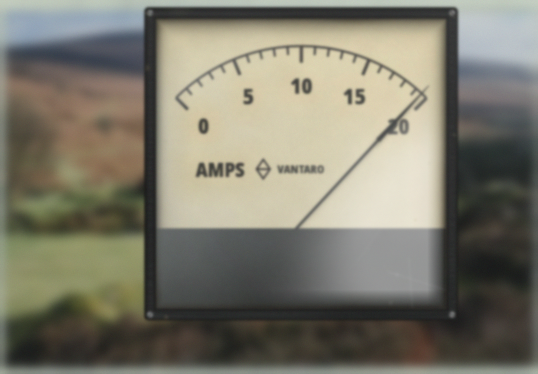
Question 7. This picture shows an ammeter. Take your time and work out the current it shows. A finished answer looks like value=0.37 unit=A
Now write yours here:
value=19.5 unit=A
